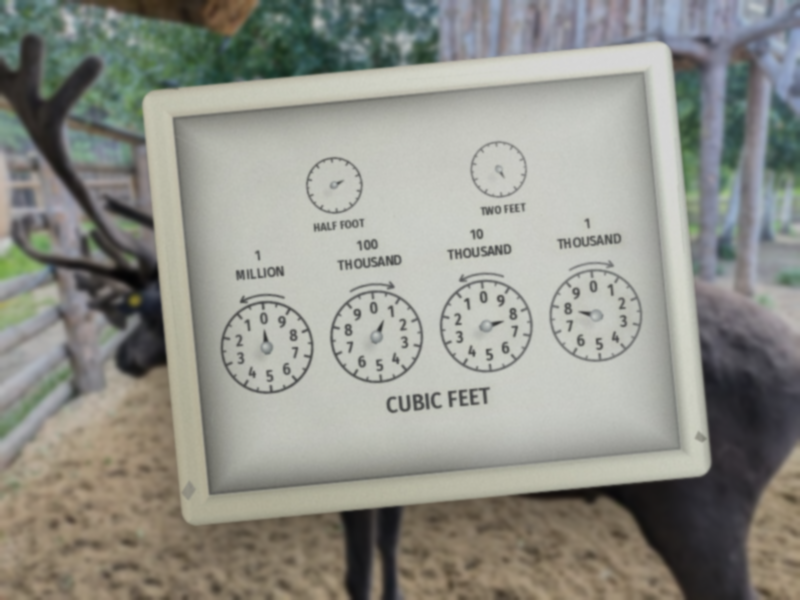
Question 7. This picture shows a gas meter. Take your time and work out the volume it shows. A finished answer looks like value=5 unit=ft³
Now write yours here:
value=7800 unit=ft³
